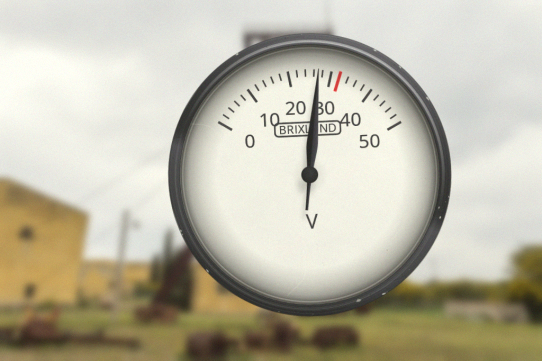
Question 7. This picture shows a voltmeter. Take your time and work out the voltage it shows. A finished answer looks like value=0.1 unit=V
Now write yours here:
value=27 unit=V
